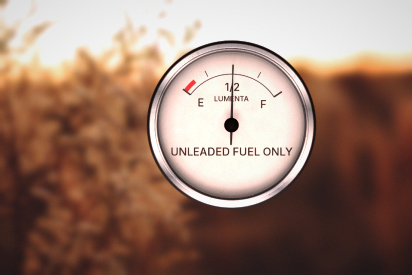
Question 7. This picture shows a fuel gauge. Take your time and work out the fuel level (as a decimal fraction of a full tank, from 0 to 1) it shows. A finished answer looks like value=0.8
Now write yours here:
value=0.5
